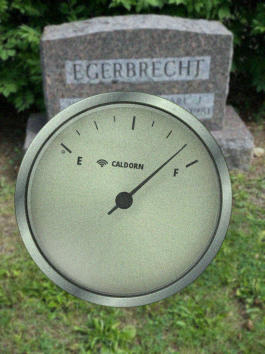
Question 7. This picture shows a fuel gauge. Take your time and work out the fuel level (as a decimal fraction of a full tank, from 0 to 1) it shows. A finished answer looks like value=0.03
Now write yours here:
value=0.875
